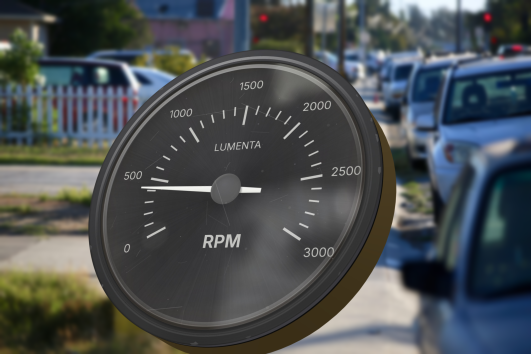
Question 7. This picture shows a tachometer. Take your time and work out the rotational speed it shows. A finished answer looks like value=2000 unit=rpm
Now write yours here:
value=400 unit=rpm
